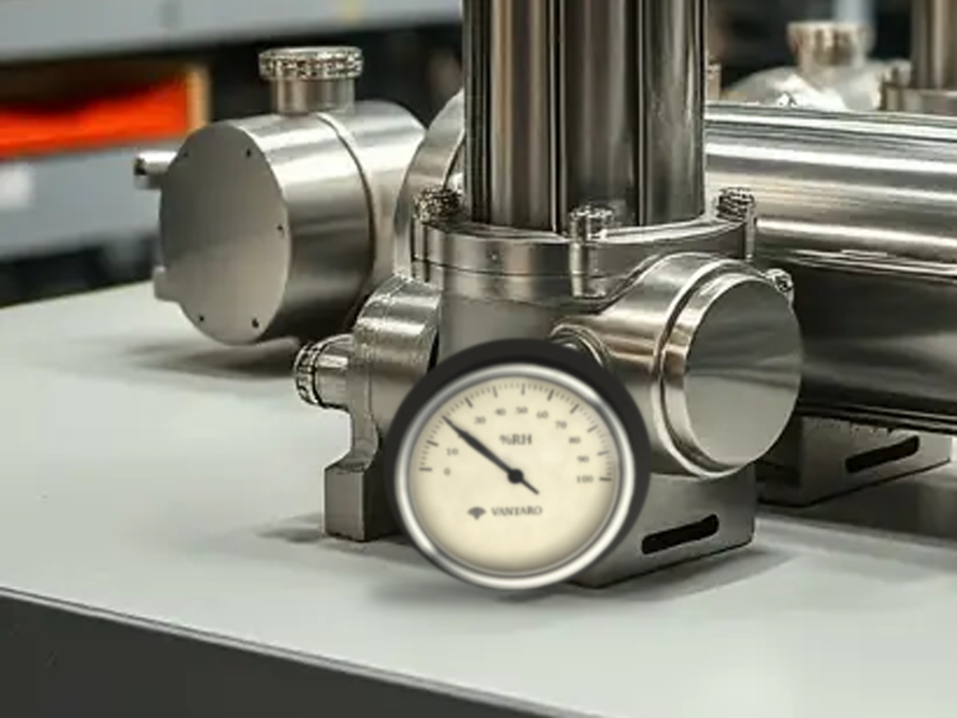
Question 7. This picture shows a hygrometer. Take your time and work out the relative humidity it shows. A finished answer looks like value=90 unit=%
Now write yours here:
value=20 unit=%
